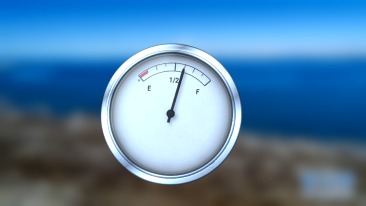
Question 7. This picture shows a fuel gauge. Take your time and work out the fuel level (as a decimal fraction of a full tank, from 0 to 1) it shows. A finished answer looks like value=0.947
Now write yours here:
value=0.625
